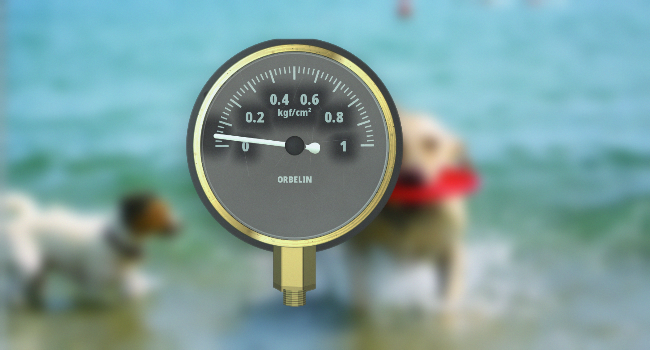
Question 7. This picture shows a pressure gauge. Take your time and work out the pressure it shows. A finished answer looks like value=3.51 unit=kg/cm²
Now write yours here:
value=0.04 unit=kg/cm²
